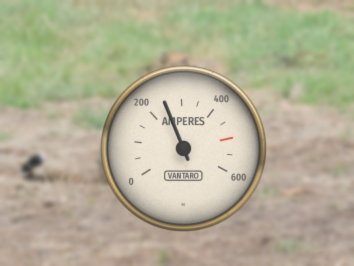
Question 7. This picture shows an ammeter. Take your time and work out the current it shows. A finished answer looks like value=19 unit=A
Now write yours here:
value=250 unit=A
